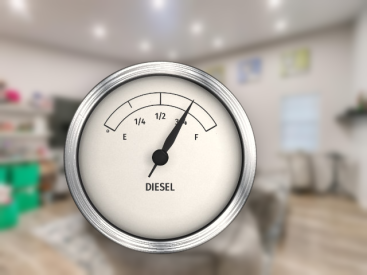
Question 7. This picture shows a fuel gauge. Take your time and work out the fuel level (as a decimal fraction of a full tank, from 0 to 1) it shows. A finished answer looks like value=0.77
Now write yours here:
value=0.75
